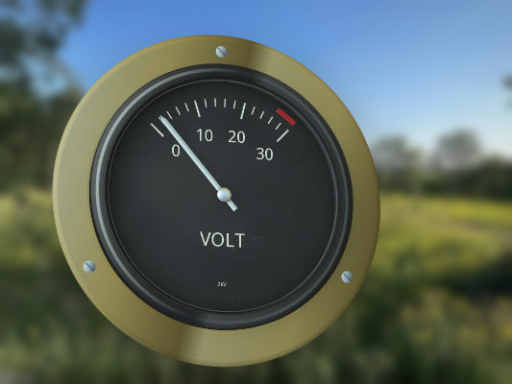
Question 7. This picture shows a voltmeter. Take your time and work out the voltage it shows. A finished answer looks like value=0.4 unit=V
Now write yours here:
value=2 unit=V
